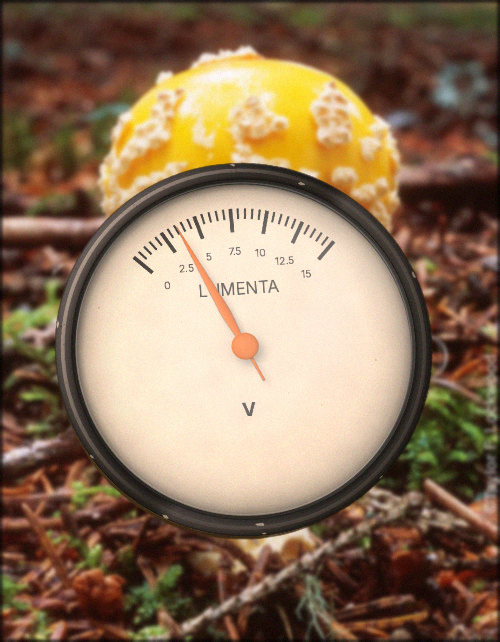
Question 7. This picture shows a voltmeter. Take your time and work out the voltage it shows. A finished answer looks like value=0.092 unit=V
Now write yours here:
value=3.5 unit=V
